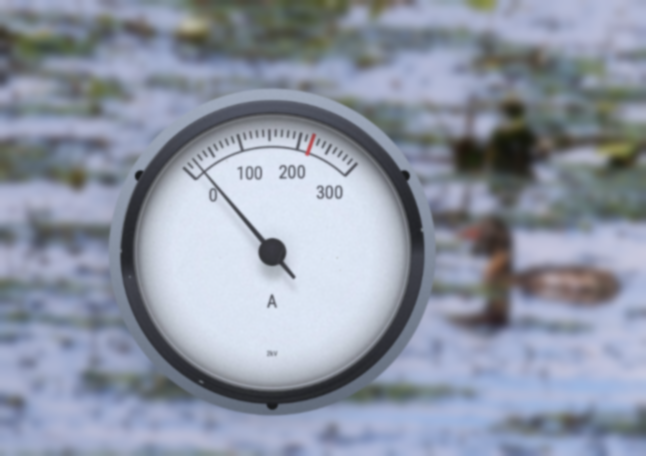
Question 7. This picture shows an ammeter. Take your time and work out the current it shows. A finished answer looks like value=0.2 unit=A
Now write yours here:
value=20 unit=A
